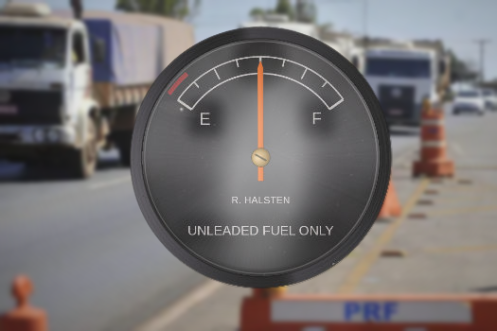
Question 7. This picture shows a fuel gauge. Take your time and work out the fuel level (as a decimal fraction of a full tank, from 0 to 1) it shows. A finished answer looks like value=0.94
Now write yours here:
value=0.5
